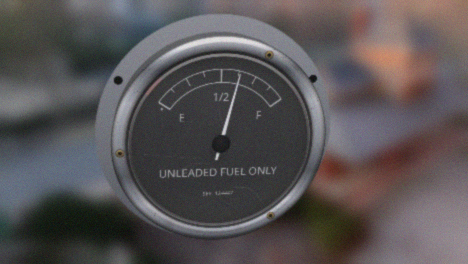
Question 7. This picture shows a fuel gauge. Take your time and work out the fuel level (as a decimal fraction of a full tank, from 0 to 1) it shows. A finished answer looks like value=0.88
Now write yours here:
value=0.625
